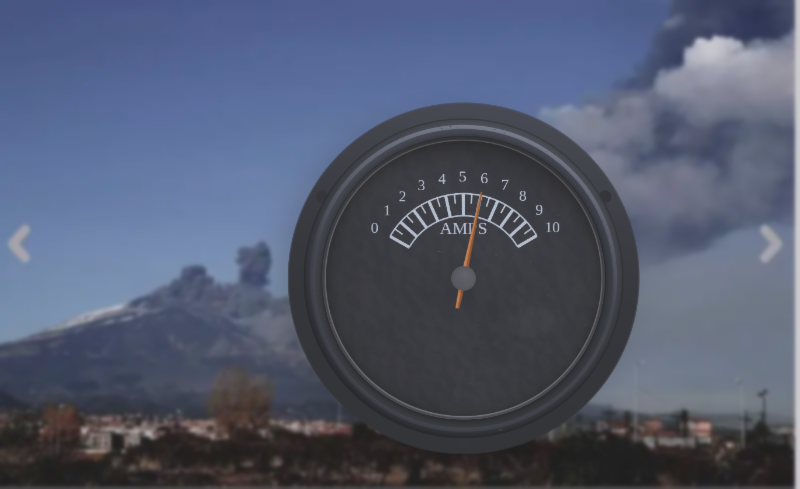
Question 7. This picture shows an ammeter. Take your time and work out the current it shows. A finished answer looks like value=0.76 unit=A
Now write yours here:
value=6 unit=A
